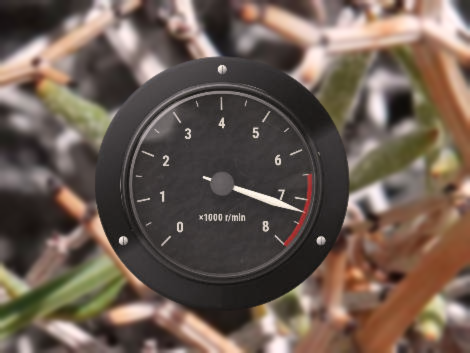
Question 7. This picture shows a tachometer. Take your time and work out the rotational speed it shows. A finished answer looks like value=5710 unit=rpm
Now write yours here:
value=7250 unit=rpm
